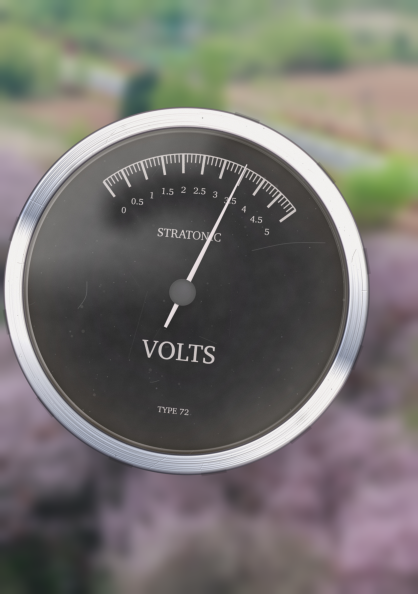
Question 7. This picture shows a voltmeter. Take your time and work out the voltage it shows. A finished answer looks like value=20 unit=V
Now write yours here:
value=3.5 unit=V
